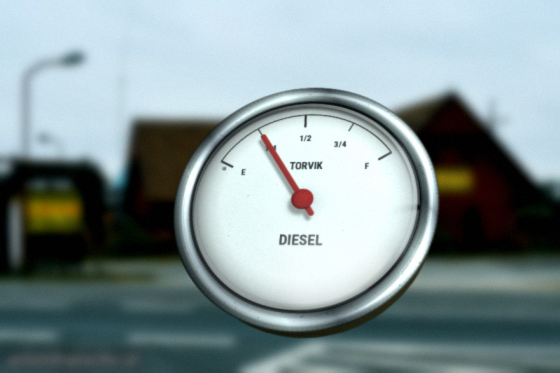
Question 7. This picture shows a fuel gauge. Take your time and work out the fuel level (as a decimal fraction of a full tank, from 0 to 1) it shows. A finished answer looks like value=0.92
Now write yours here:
value=0.25
